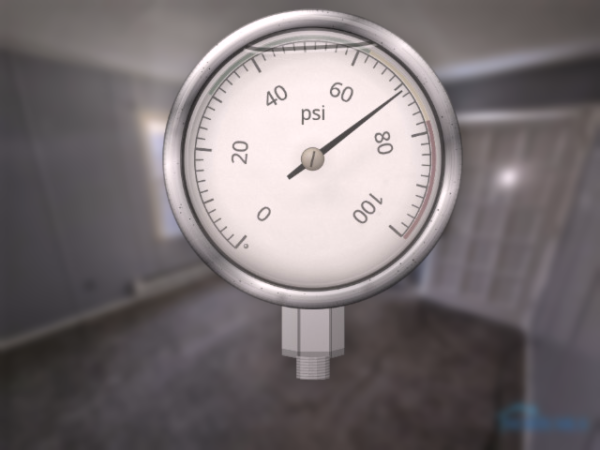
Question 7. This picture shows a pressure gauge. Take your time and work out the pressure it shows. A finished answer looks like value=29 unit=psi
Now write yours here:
value=71 unit=psi
